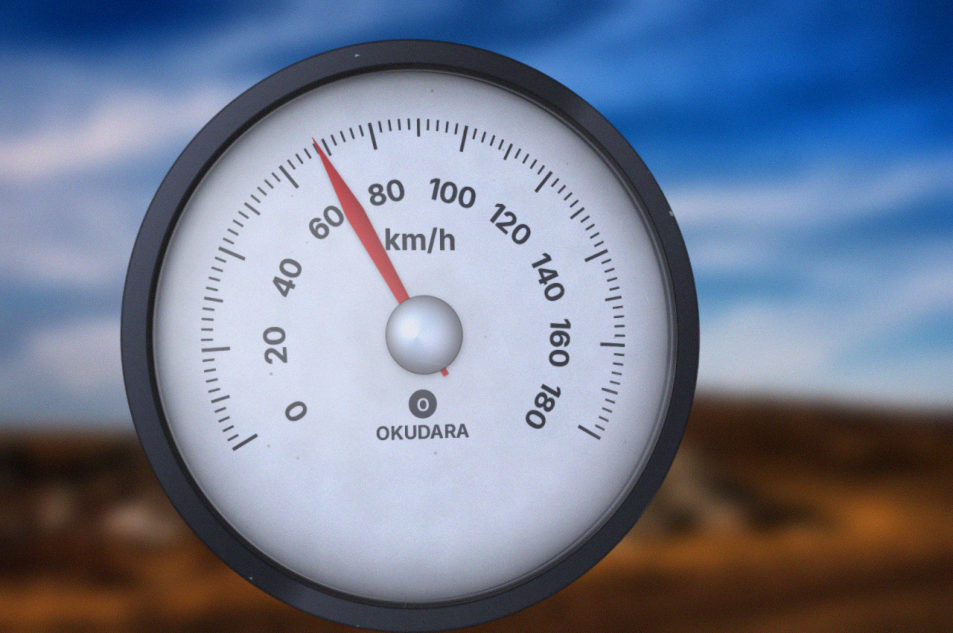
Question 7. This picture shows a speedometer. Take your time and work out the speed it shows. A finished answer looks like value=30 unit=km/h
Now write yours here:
value=68 unit=km/h
